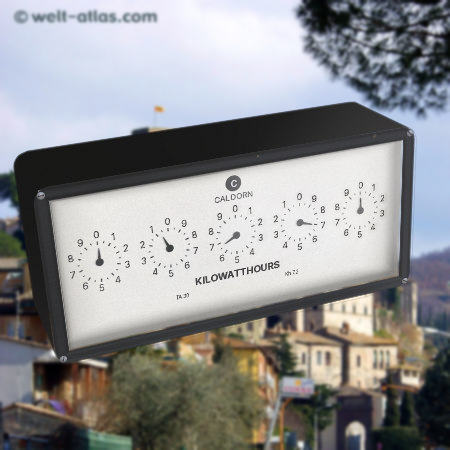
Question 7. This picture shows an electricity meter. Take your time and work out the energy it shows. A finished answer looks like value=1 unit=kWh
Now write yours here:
value=670 unit=kWh
